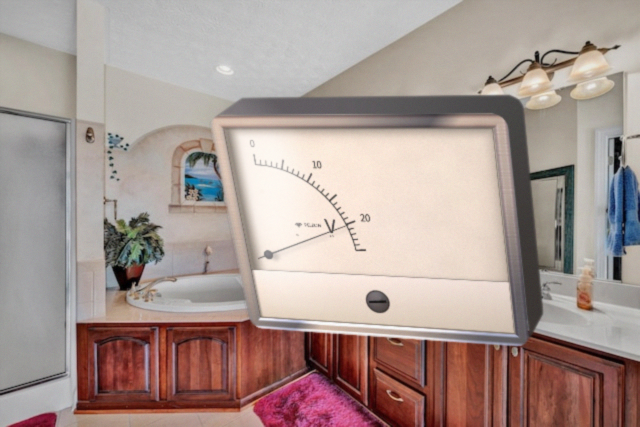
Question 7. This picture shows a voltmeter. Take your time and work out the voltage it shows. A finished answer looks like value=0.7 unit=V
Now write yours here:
value=20 unit=V
